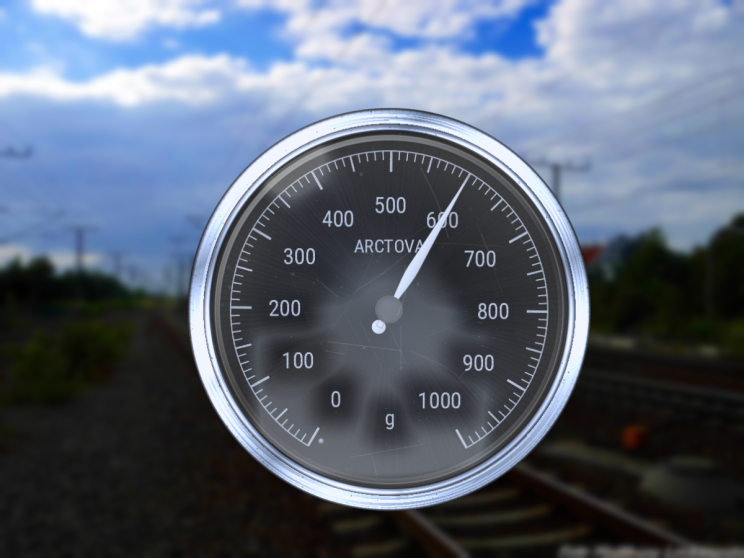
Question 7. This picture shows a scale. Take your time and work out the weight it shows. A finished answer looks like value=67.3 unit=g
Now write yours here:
value=600 unit=g
